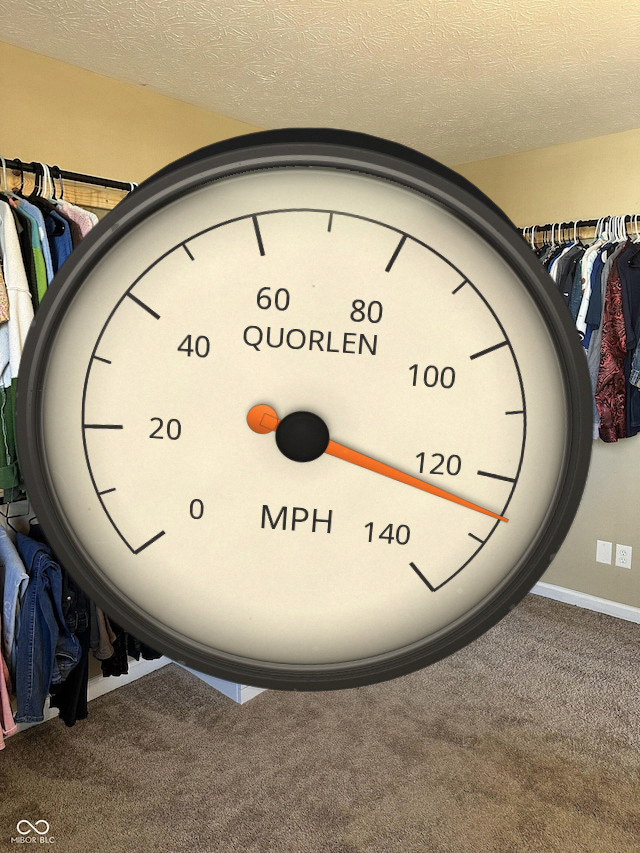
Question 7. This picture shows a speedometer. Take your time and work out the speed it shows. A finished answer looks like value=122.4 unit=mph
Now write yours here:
value=125 unit=mph
